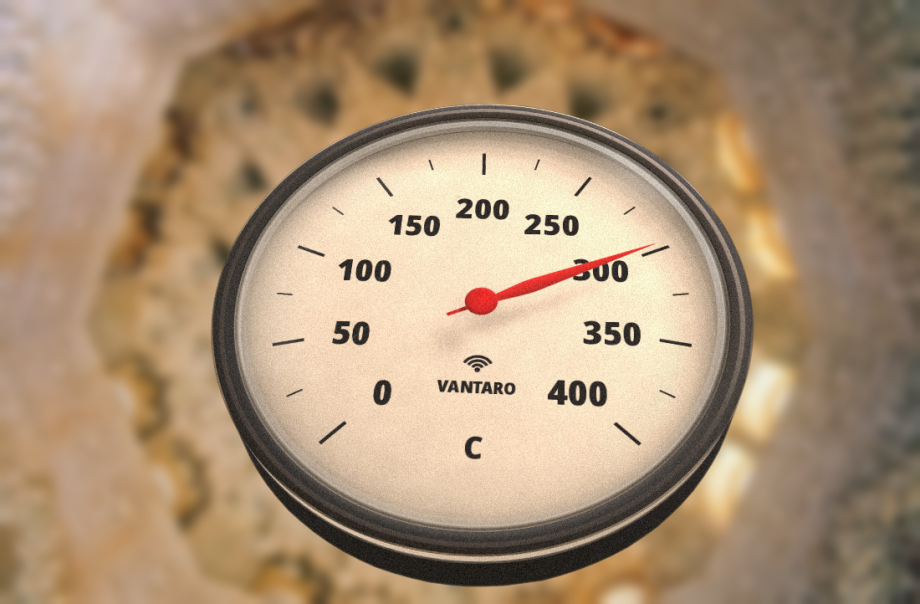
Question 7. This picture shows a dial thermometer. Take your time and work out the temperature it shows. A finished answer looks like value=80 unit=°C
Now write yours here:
value=300 unit=°C
